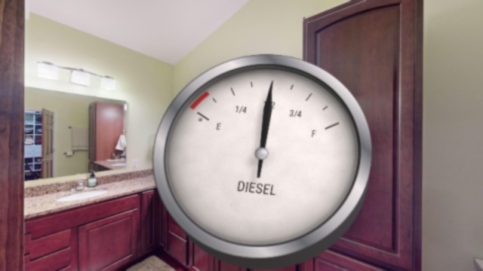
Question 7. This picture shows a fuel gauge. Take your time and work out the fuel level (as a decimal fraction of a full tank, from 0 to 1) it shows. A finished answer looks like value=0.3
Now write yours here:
value=0.5
